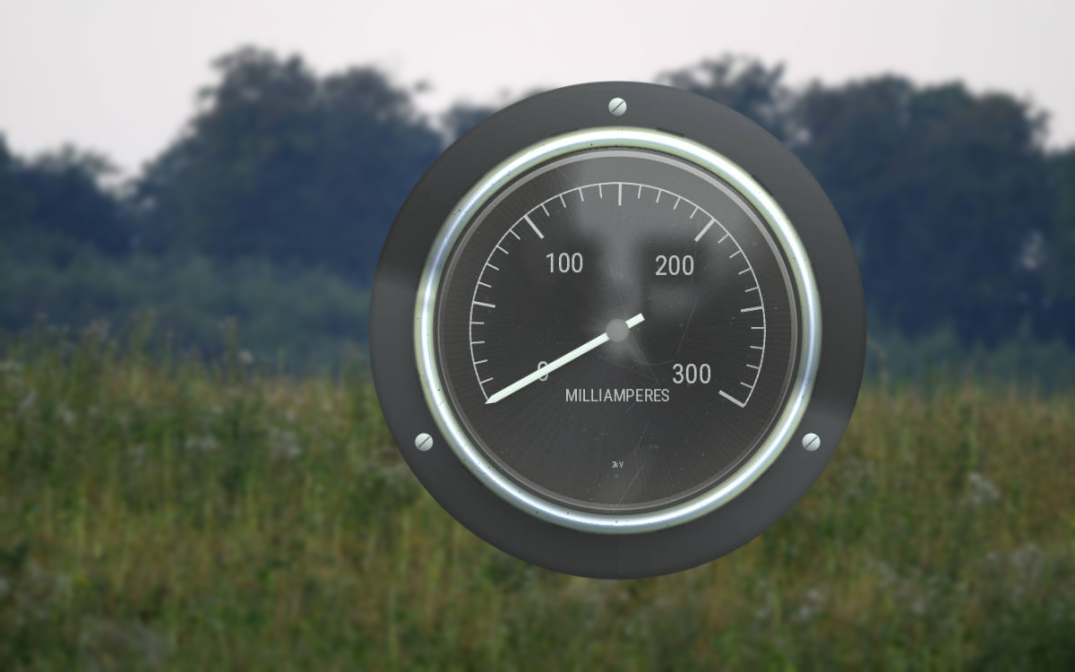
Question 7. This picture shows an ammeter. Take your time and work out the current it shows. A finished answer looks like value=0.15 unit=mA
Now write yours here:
value=0 unit=mA
